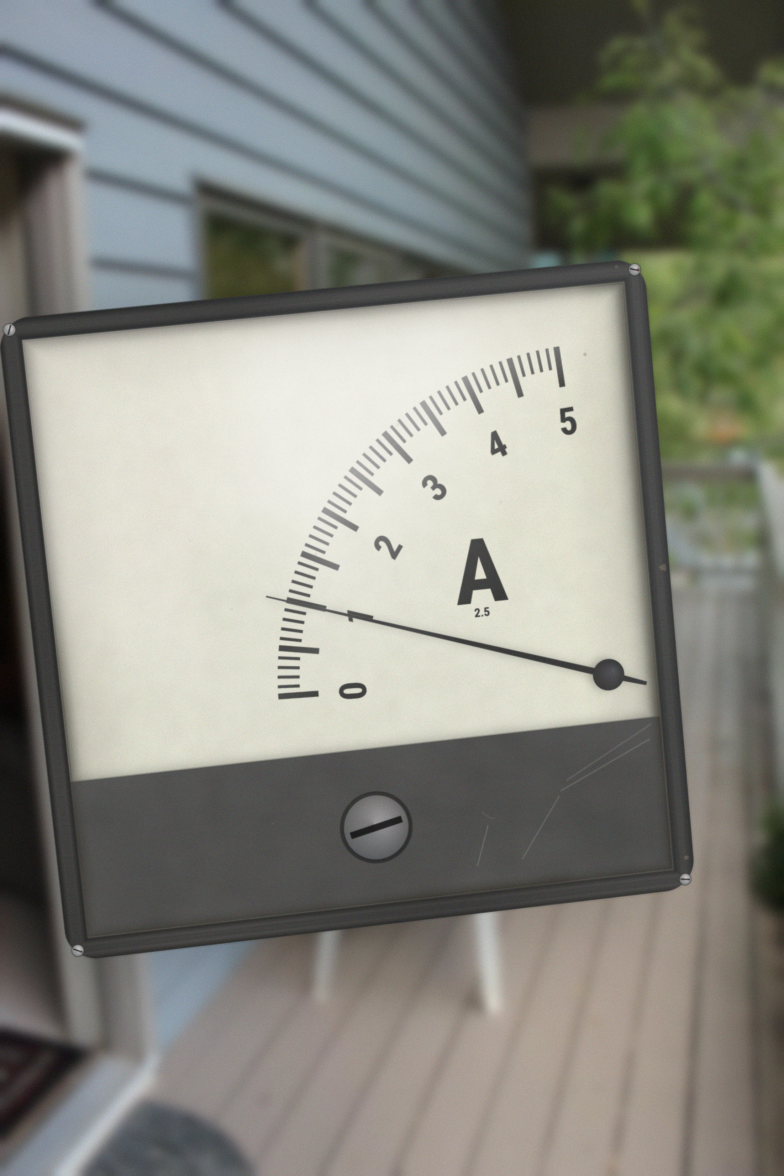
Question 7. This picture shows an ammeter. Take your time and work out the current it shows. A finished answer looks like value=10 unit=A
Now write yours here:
value=1 unit=A
